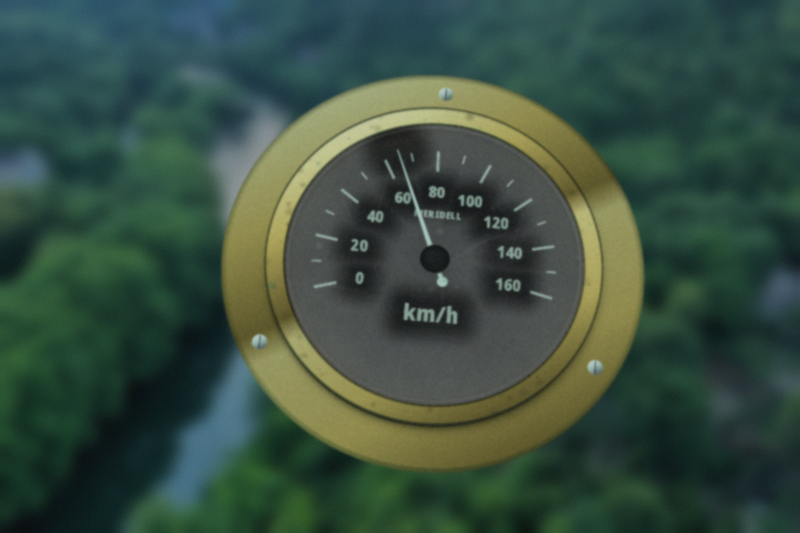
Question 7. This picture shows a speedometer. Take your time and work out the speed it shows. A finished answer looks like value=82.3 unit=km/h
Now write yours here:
value=65 unit=km/h
